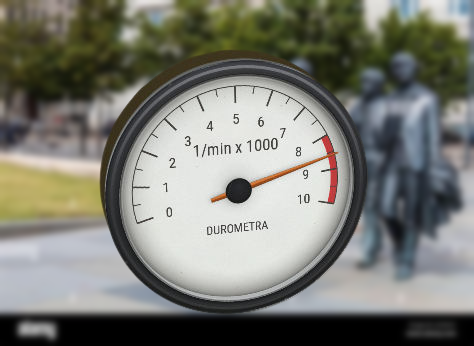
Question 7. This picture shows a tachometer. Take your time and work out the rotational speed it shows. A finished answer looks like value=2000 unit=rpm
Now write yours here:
value=8500 unit=rpm
